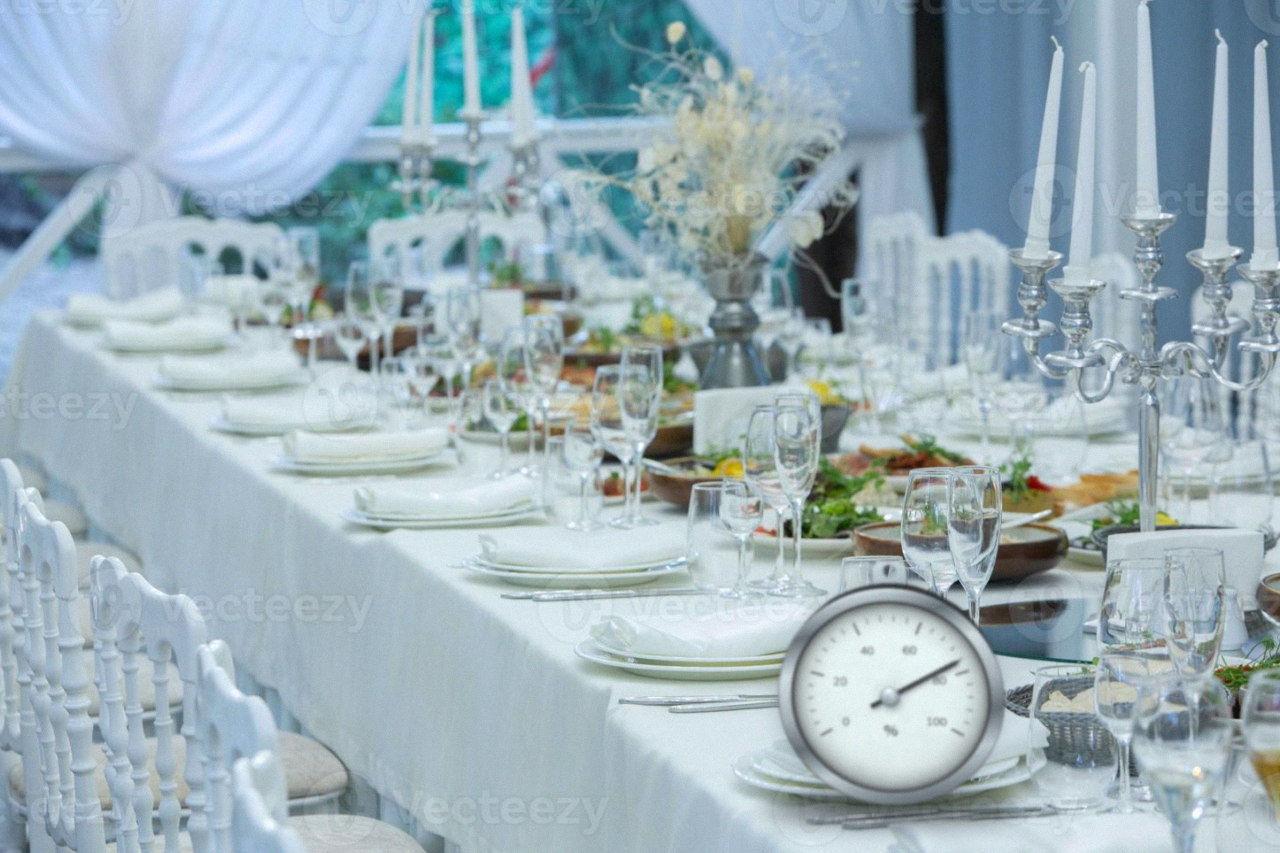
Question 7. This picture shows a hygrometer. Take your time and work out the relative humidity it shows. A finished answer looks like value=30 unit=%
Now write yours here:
value=76 unit=%
